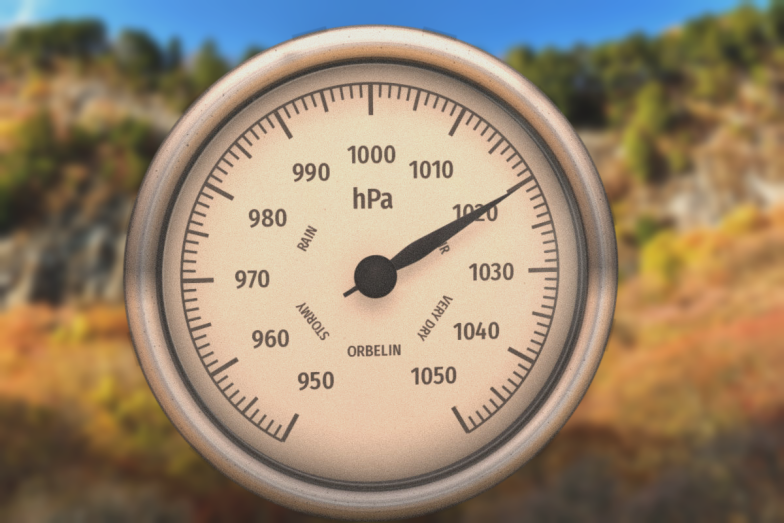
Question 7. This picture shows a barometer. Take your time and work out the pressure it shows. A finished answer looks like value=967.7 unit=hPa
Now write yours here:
value=1020 unit=hPa
